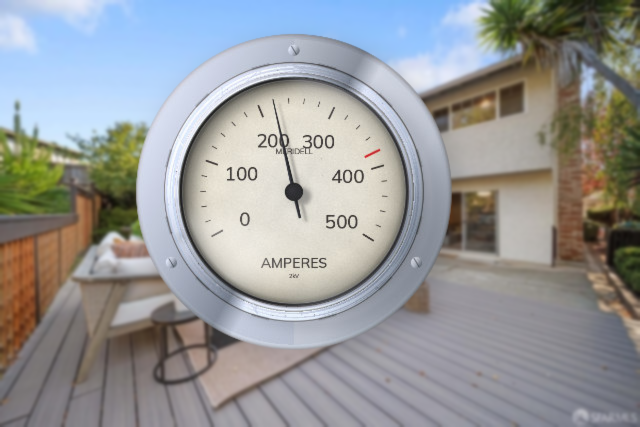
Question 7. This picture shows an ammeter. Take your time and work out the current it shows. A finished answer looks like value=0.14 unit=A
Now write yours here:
value=220 unit=A
